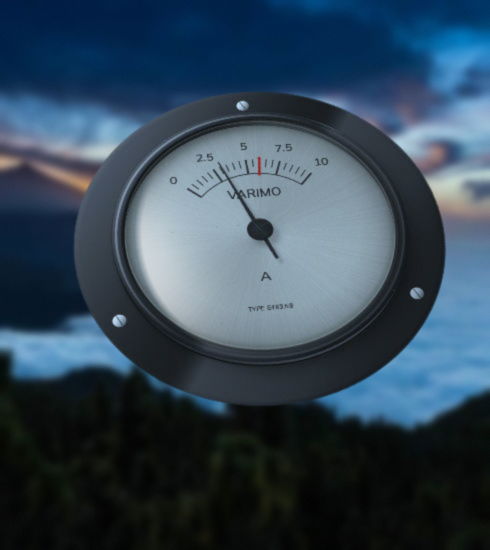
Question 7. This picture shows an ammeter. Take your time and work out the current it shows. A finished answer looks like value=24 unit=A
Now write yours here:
value=3 unit=A
